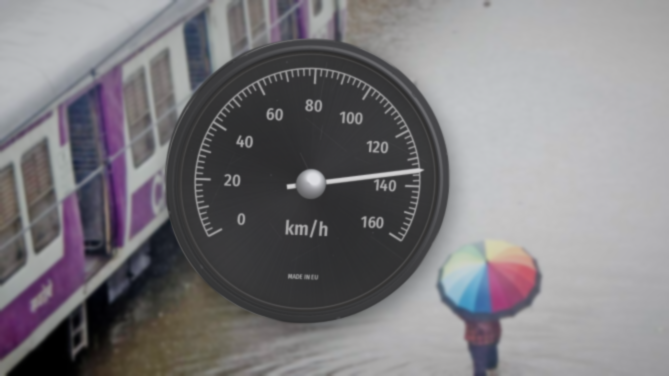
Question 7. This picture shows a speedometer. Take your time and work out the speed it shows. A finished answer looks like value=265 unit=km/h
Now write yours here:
value=134 unit=km/h
